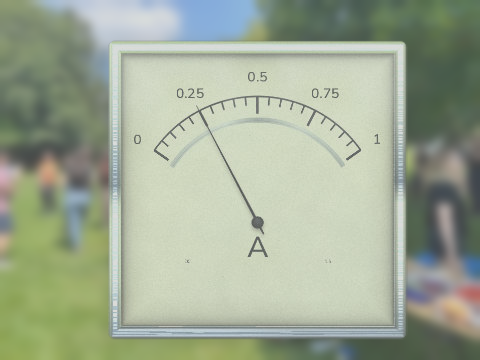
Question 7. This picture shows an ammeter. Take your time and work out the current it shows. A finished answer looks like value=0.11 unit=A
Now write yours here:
value=0.25 unit=A
